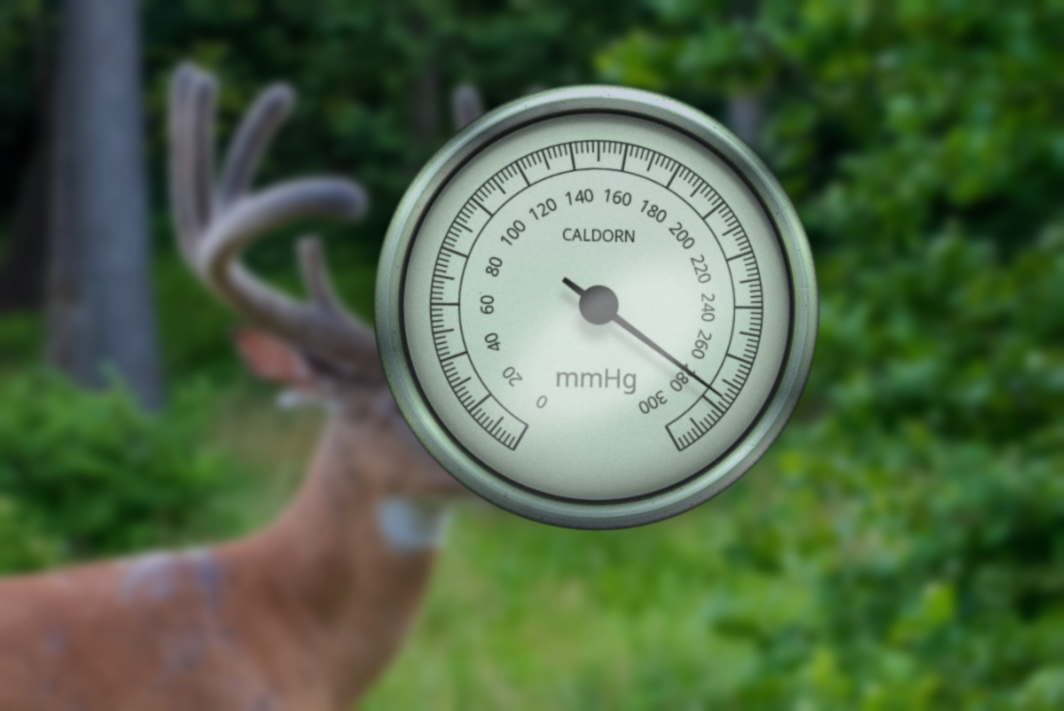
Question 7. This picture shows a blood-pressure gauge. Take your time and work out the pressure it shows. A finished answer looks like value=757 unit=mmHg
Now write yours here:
value=276 unit=mmHg
